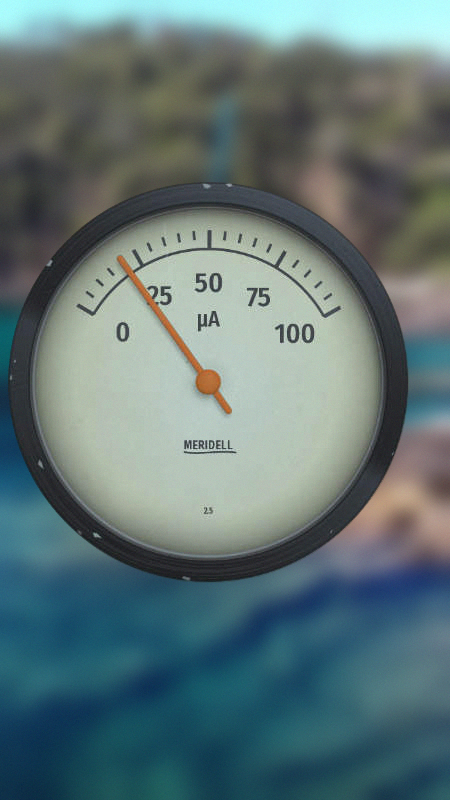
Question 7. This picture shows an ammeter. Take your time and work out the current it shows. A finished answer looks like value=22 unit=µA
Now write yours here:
value=20 unit=µA
